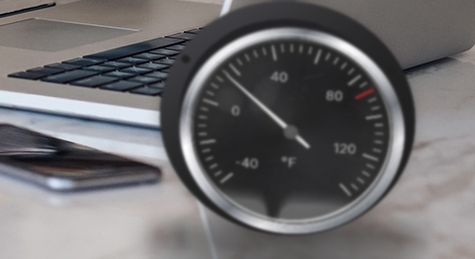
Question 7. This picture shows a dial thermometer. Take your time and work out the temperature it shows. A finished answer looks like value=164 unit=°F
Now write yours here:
value=16 unit=°F
